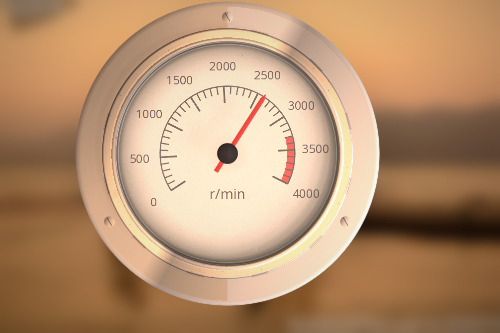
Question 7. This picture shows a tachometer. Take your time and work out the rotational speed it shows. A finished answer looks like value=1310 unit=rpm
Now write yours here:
value=2600 unit=rpm
